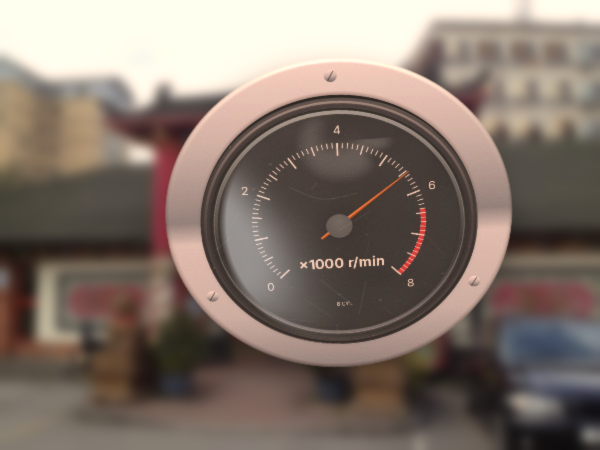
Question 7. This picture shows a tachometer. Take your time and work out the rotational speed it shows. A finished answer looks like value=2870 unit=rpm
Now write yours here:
value=5500 unit=rpm
